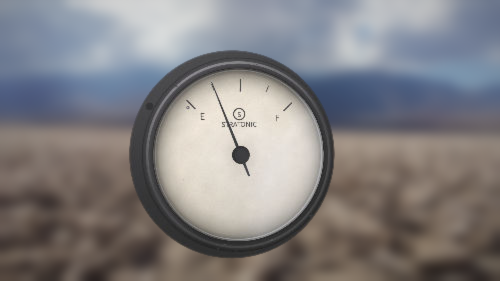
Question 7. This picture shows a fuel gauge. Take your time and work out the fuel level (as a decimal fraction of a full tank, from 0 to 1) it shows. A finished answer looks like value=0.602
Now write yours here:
value=0.25
